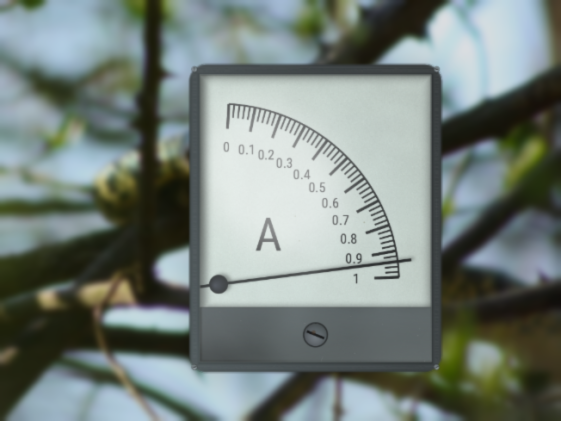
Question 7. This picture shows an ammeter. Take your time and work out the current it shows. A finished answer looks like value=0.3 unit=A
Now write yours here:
value=0.94 unit=A
